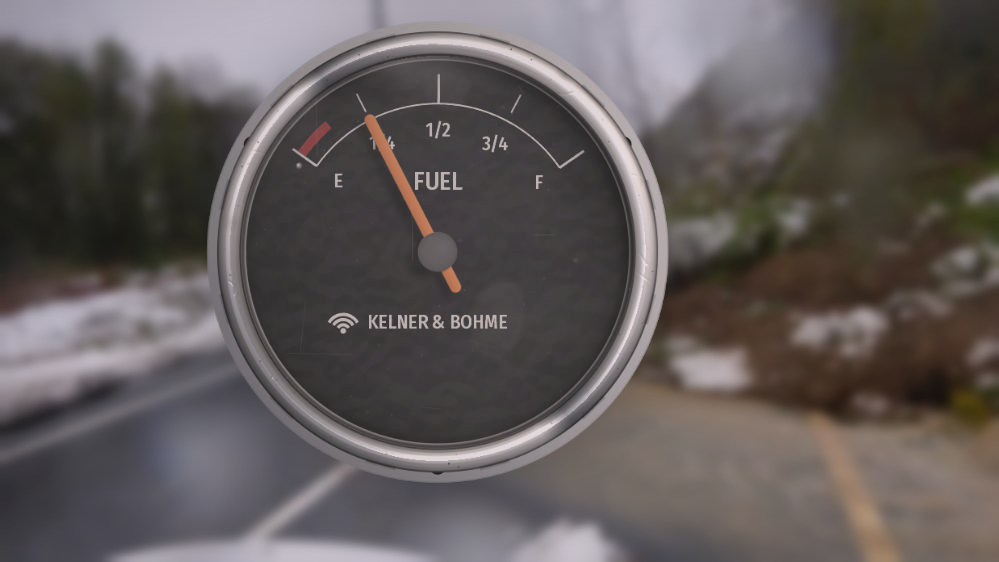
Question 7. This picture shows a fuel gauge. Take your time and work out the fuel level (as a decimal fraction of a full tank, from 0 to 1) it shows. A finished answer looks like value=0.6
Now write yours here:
value=0.25
